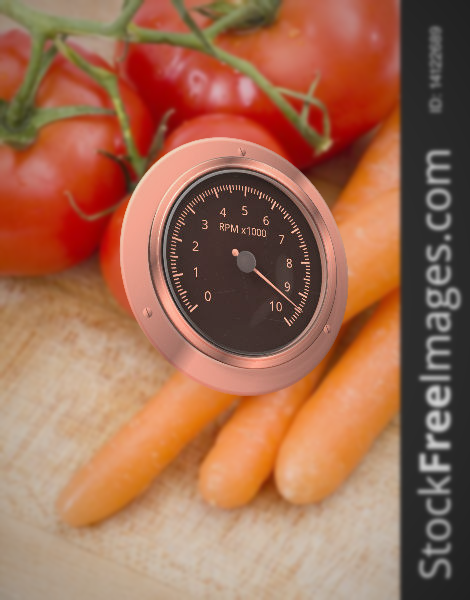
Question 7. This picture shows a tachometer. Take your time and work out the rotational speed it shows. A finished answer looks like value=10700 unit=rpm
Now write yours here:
value=9500 unit=rpm
